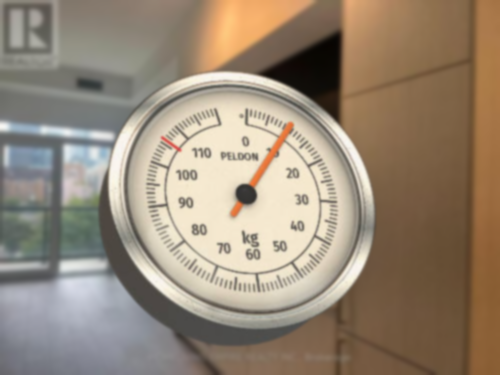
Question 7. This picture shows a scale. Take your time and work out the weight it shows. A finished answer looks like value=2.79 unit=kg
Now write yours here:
value=10 unit=kg
